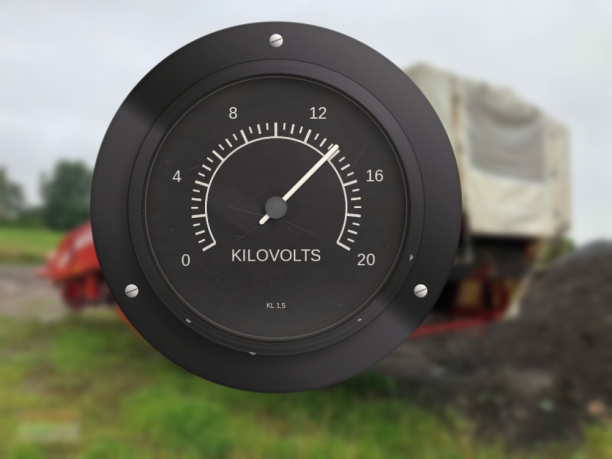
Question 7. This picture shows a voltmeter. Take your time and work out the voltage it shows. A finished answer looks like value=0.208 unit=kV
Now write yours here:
value=13.75 unit=kV
